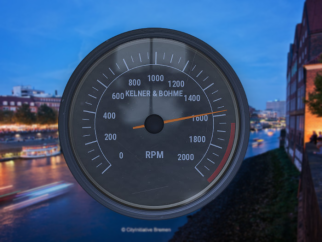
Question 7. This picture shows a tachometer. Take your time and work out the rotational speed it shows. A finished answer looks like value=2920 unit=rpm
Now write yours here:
value=1575 unit=rpm
